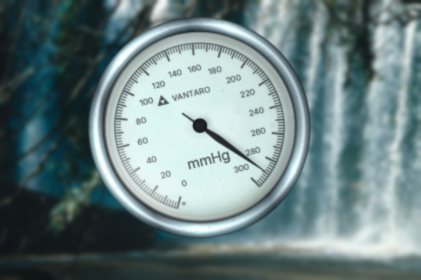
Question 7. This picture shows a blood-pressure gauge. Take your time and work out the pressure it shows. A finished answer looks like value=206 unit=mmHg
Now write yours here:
value=290 unit=mmHg
